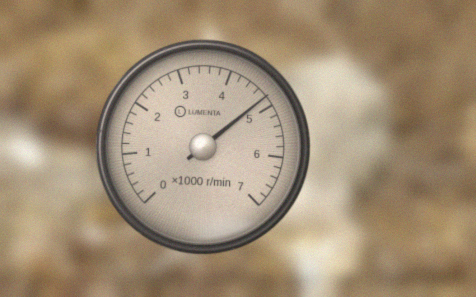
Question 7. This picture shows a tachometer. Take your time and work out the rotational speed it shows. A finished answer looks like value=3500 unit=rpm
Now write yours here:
value=4800 unit=rpm
